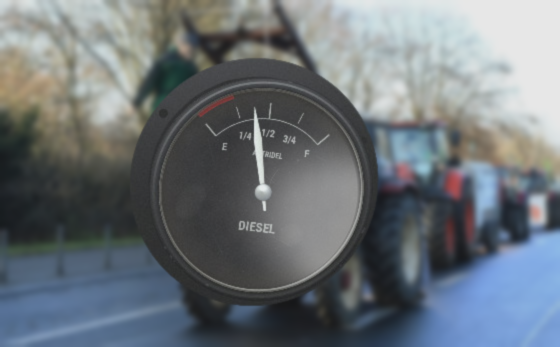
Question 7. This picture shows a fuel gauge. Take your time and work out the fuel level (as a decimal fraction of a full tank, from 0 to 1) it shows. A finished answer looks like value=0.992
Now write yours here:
value=0.375
